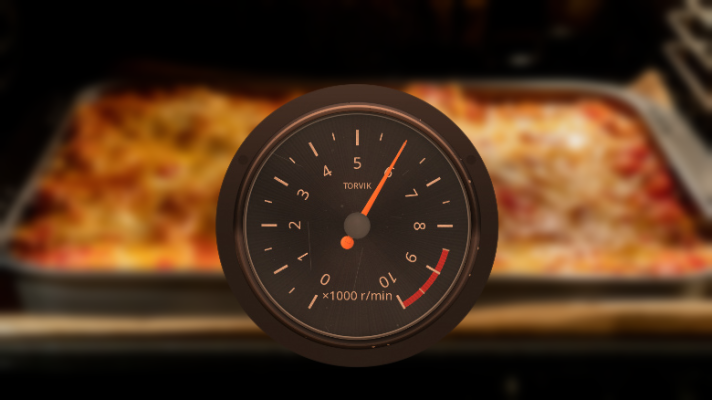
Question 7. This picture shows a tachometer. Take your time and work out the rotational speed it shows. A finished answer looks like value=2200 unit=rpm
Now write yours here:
value=6000 unit=rpm
